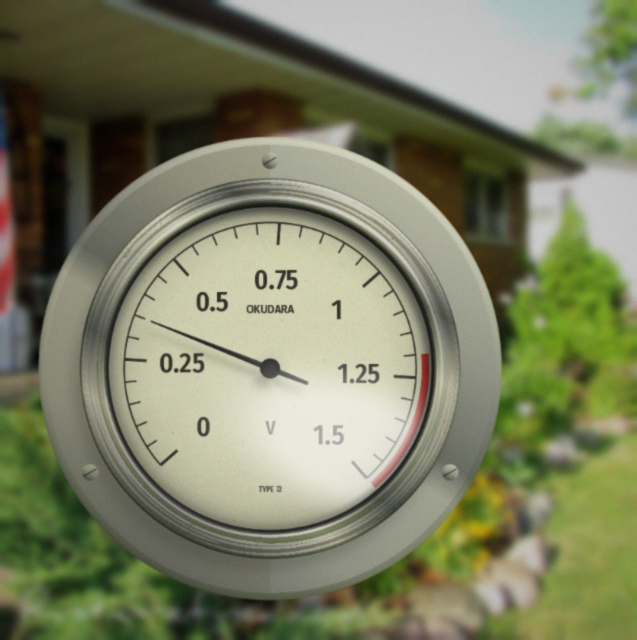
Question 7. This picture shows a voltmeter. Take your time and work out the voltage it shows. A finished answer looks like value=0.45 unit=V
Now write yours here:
value=0.35 unit=V
